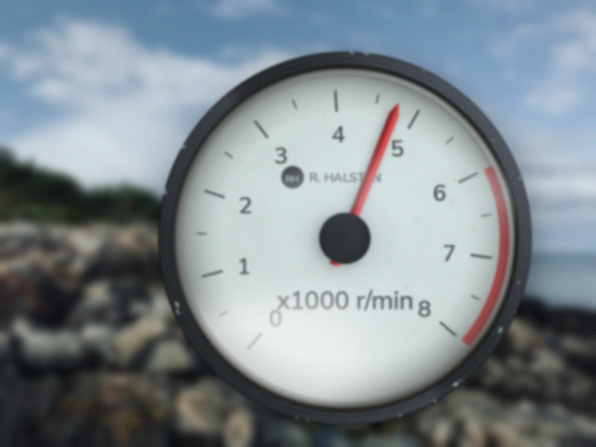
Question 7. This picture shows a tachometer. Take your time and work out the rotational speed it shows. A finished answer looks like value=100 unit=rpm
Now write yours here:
value=4750 unit=rpm
